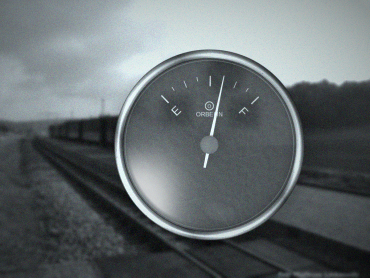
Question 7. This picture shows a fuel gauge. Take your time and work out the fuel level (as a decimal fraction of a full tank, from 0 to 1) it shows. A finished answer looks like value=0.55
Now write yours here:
value=0.625
